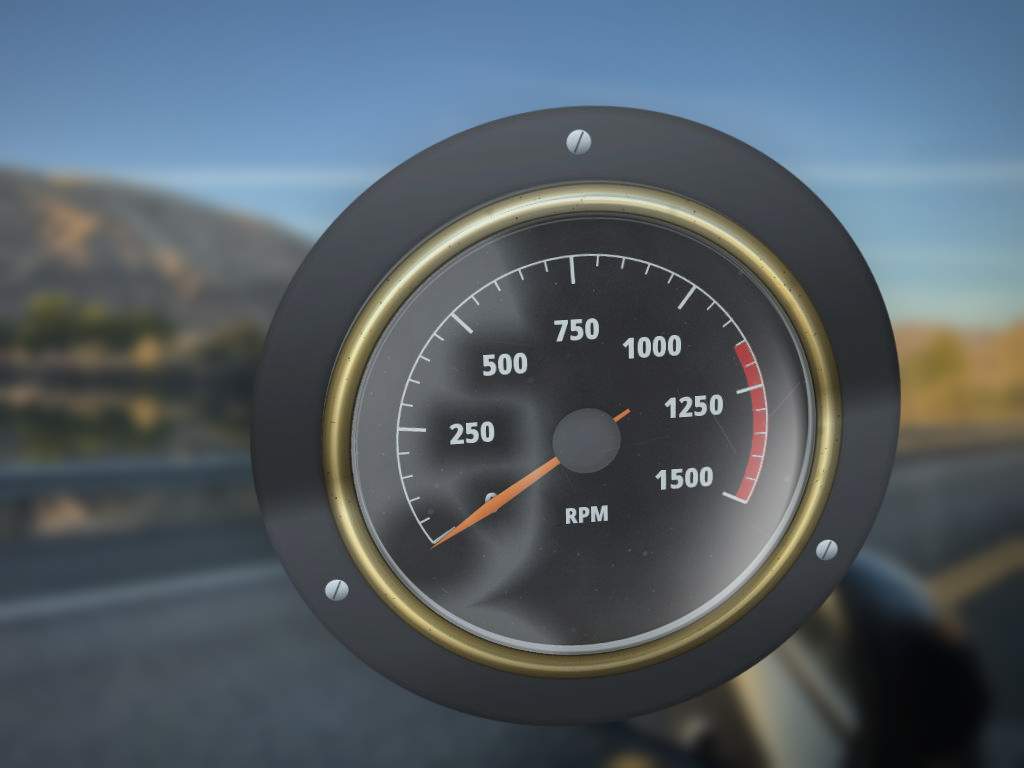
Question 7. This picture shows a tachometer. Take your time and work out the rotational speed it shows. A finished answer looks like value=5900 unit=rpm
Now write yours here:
value=0 unit=rpm
